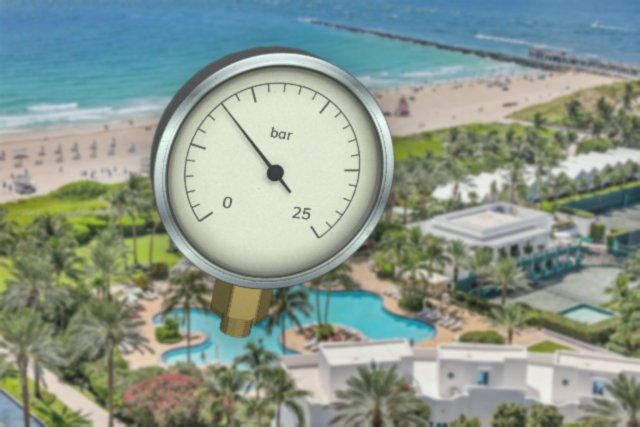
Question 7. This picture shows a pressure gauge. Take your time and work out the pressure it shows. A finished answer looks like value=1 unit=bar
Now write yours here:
value=8 unit=bar
